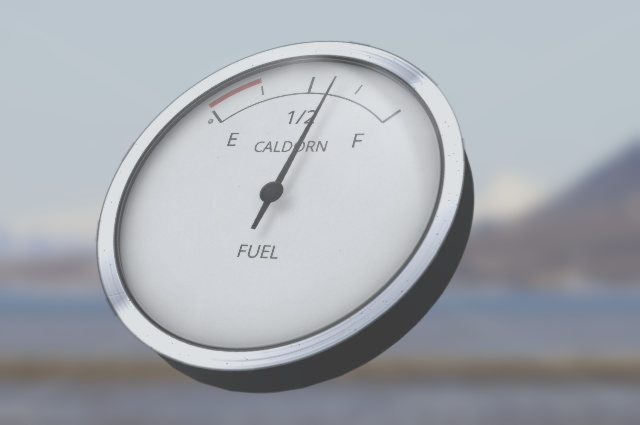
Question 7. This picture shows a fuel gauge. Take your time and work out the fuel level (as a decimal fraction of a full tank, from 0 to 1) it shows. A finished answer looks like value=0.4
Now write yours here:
value=0.625
